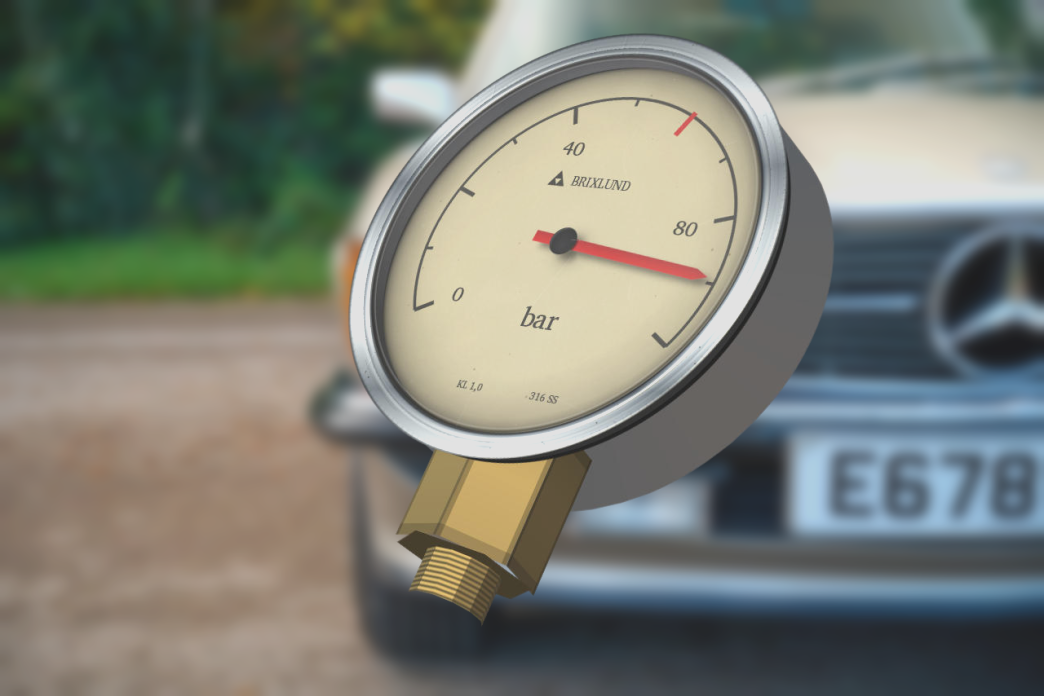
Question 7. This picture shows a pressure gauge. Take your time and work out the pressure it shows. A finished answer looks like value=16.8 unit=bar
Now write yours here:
value=90 unit=bar
